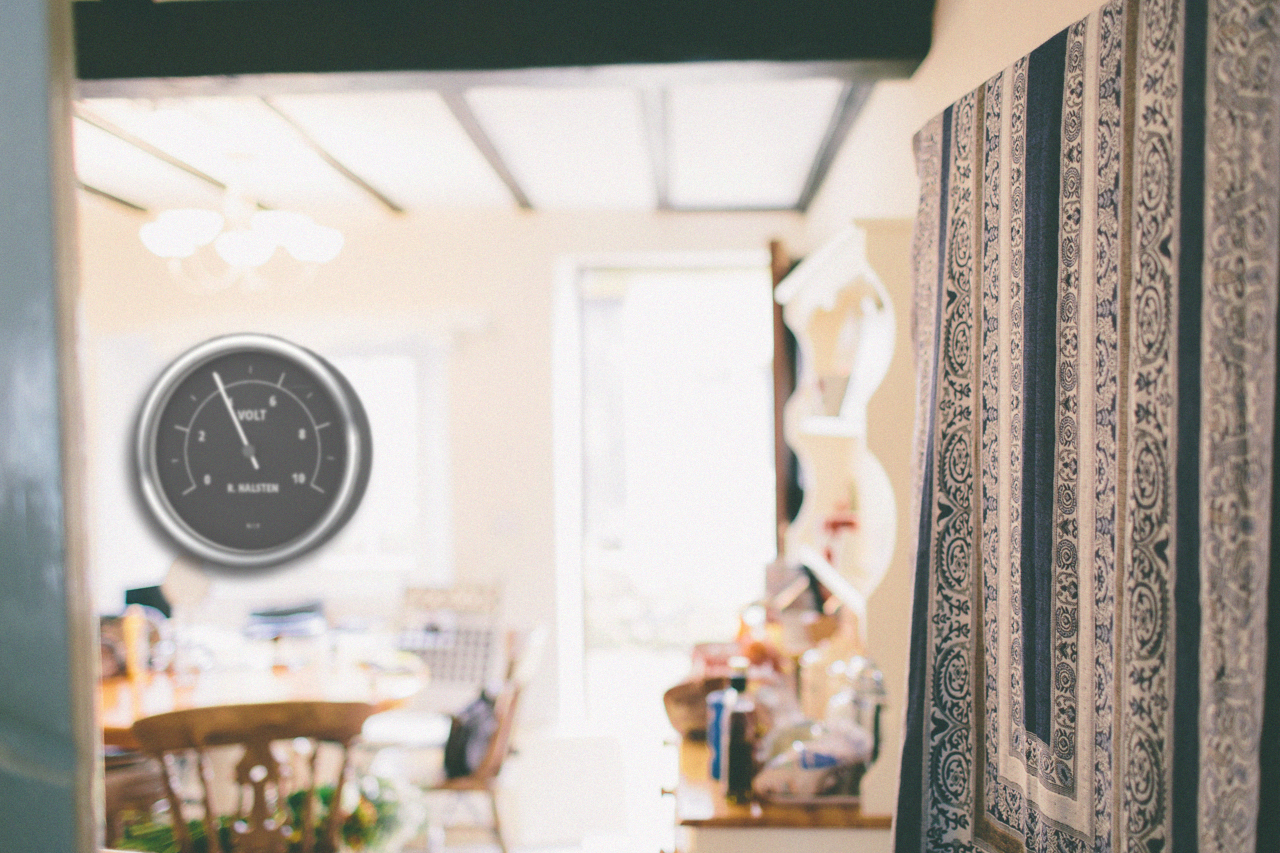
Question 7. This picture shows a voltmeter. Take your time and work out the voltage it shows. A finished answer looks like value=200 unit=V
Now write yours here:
value=4 unit=V
